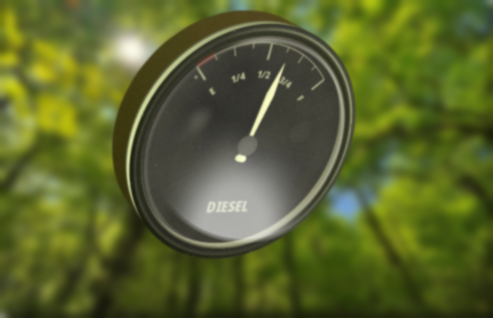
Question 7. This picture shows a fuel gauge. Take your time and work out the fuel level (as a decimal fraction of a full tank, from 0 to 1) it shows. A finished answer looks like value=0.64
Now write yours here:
value=0.625
